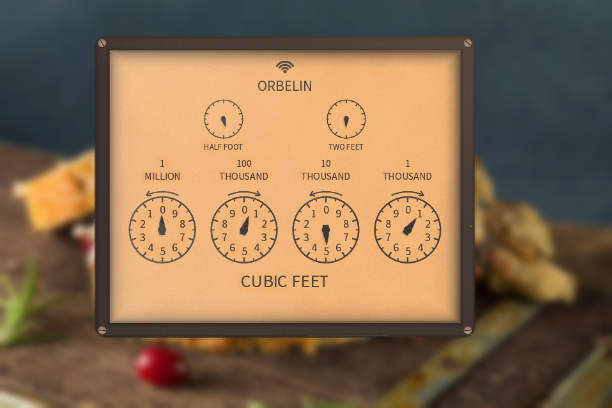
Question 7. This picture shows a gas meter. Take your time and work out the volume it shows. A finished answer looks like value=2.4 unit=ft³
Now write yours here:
value=5100 unit=ft³
